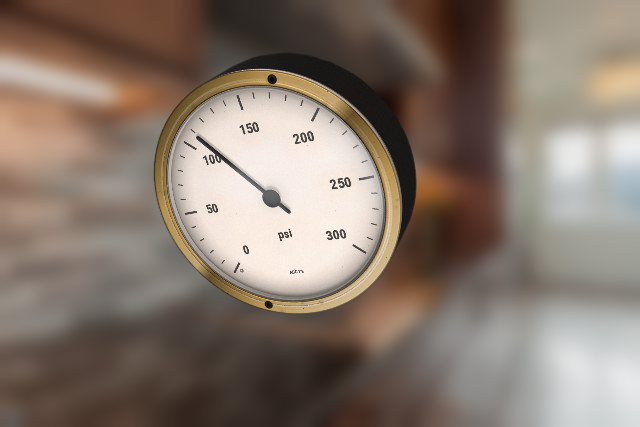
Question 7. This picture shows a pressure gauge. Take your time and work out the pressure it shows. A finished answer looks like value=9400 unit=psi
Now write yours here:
value=110 unit=psi
